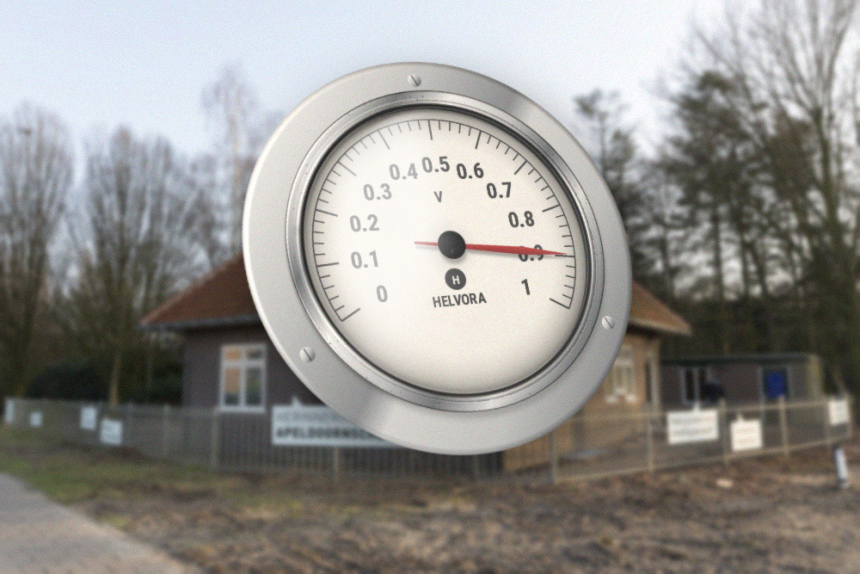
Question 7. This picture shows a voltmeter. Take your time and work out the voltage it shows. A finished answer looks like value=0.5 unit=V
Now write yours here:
value=0.9 unit=V
